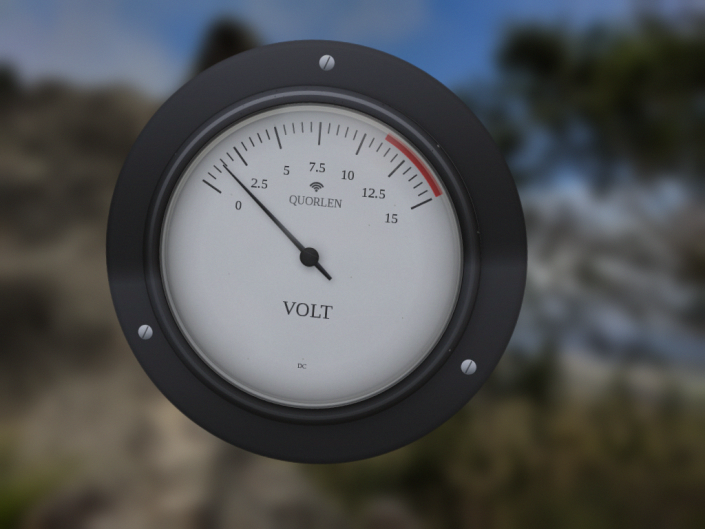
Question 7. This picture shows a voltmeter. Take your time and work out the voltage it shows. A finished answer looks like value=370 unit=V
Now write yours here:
value=1.5 unit=V
